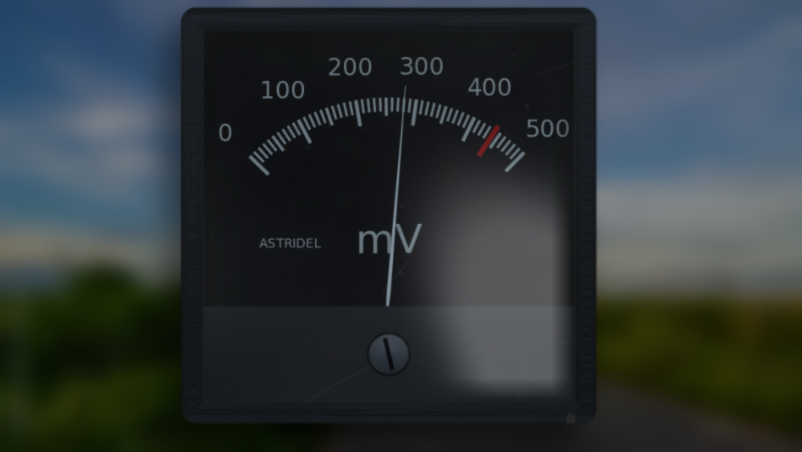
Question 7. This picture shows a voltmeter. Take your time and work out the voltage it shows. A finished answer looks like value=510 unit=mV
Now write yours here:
value=280 unit=mV
